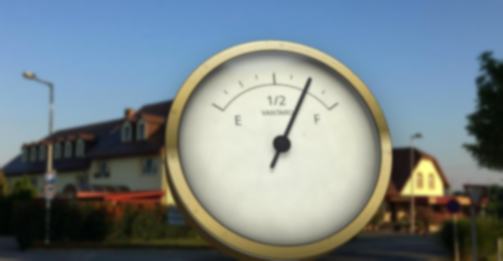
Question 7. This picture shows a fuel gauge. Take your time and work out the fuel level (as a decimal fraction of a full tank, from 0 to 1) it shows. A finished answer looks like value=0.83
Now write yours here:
value=0.75
